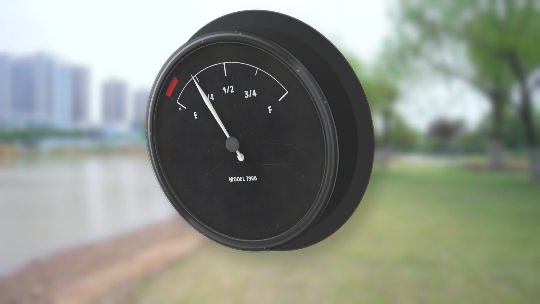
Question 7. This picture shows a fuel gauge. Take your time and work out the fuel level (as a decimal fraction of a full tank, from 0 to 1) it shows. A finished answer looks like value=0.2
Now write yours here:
value=0.25
